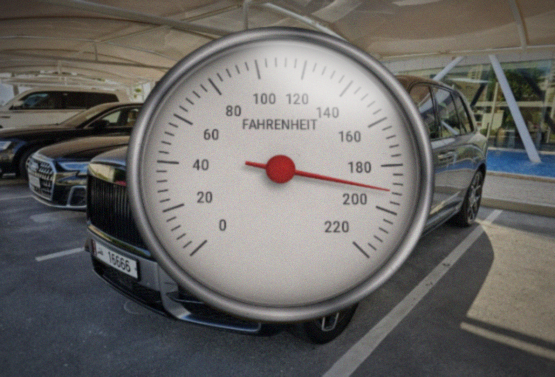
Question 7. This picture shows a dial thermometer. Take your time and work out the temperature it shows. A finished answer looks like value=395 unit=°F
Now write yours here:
value=192 unit=°F
